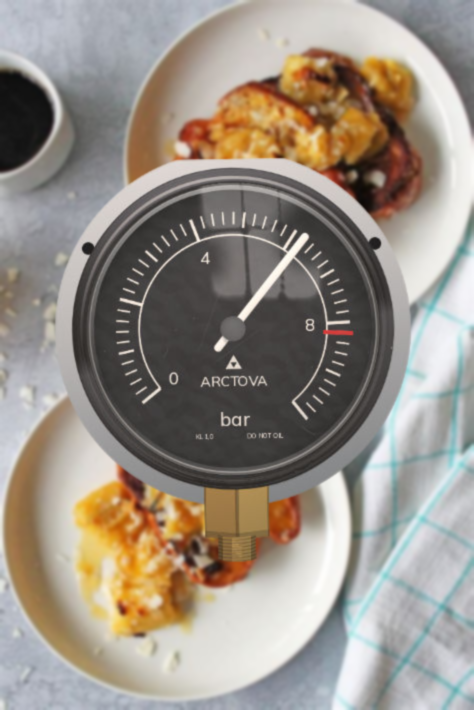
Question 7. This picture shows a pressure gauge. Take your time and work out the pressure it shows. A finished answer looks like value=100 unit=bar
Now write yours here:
value=6.2 unit=bar
